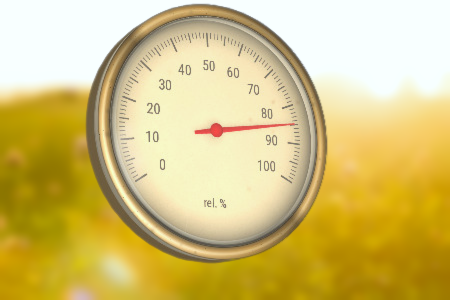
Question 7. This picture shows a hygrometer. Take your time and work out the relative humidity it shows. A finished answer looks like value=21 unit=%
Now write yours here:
value=85 unit=%
